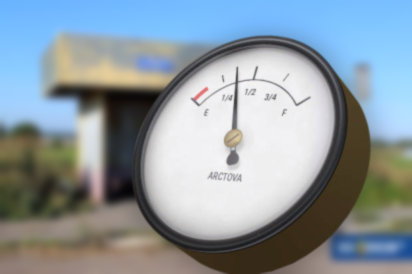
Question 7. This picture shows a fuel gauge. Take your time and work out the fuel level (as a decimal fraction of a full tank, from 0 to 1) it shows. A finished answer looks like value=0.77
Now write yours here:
value=0.375
